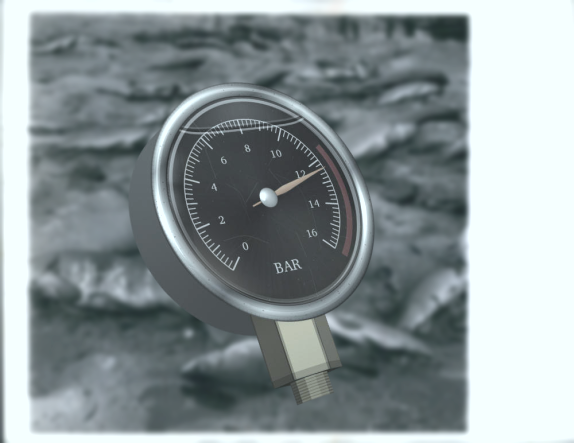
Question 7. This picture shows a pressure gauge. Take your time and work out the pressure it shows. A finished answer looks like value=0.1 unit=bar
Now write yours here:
value=12.4 unit=bar
